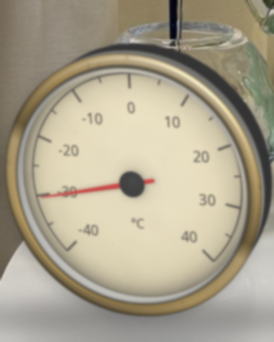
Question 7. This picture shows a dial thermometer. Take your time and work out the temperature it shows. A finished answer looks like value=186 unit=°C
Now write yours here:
value=-30 unit=°C
